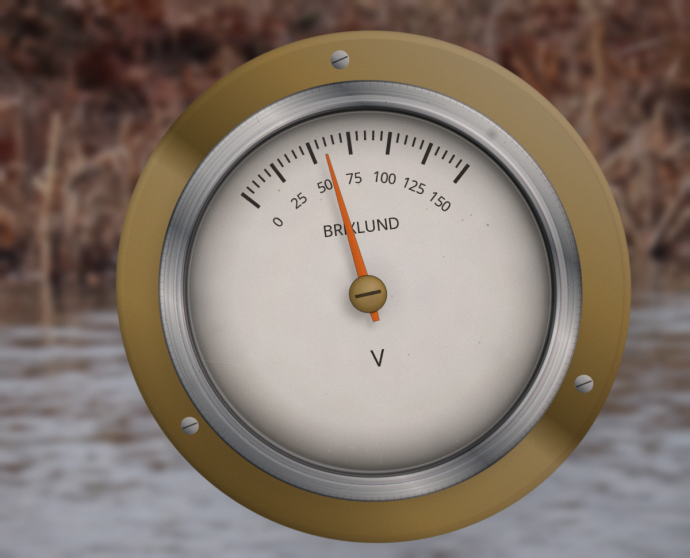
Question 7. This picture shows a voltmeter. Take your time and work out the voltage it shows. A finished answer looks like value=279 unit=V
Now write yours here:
value=60 unit=V
